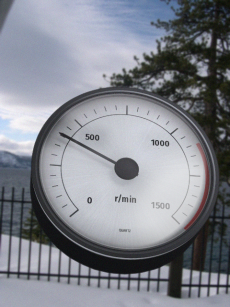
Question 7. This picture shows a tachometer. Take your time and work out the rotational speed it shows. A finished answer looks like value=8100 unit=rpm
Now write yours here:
value=400 unit=rpm
